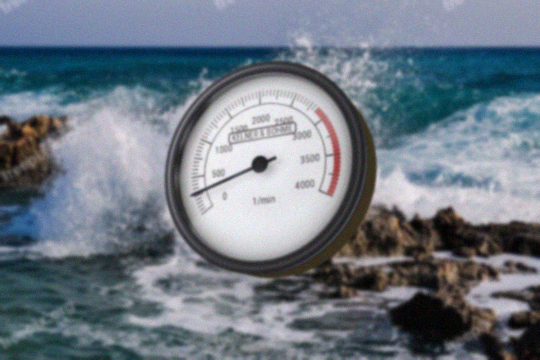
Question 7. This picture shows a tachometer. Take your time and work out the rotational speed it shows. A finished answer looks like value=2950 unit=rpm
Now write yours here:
value=250 unit=rpm
